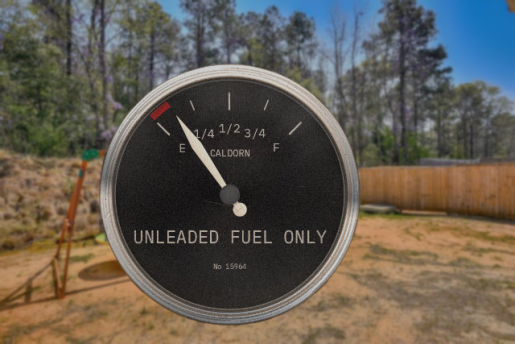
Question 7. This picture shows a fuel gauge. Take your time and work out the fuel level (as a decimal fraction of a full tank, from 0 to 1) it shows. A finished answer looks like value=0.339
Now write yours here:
value=0.125
